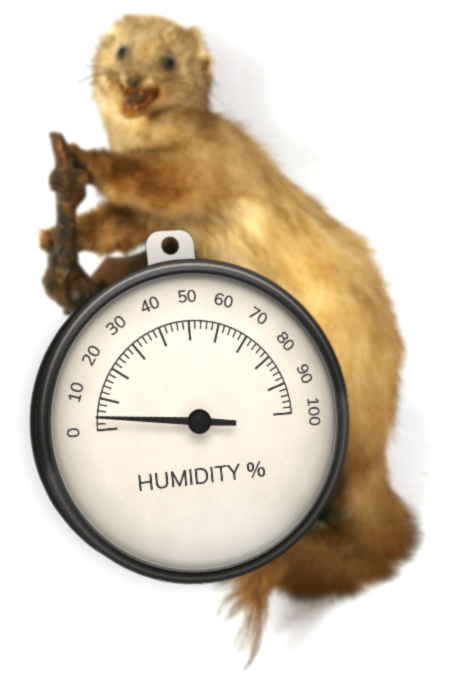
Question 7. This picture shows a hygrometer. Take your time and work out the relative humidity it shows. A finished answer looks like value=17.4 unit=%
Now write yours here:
value=4 unit=%
